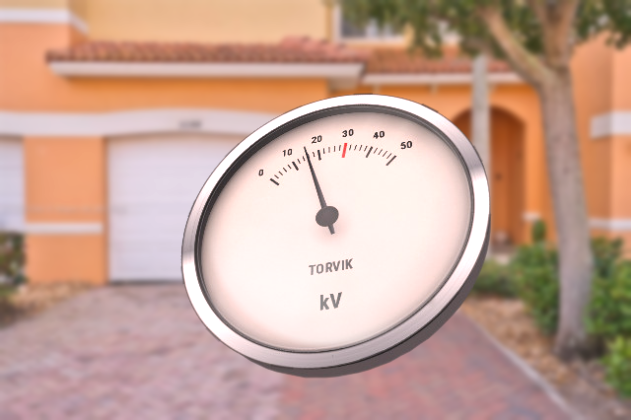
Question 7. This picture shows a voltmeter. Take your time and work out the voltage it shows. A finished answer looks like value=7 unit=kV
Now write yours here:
value=16 unit=kV
